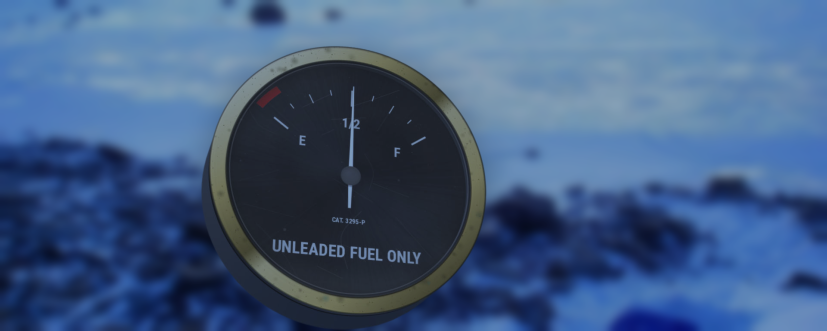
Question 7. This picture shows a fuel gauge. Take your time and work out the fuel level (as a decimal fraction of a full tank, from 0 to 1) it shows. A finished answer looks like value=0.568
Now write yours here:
value=0.5
